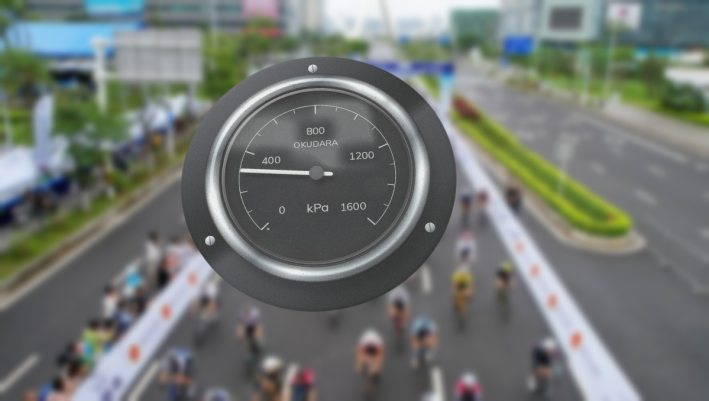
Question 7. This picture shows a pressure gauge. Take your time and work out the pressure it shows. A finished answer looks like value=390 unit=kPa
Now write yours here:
value=300 unit=kPa
